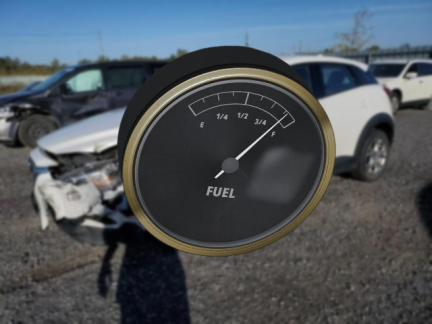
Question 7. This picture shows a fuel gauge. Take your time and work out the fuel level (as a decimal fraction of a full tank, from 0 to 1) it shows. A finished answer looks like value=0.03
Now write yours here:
value=0.875
